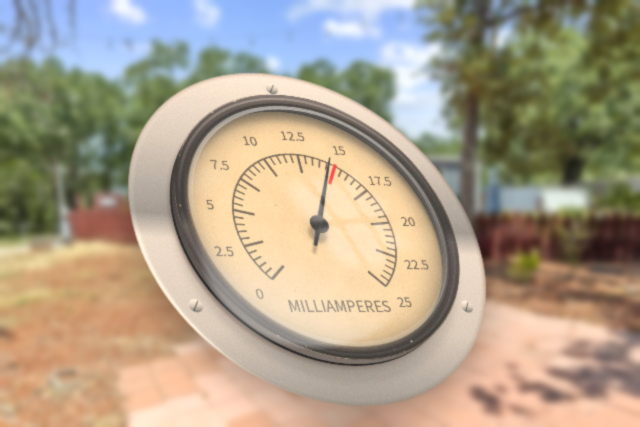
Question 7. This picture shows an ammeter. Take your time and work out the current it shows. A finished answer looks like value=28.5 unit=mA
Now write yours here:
value=14.5 unit=mA
